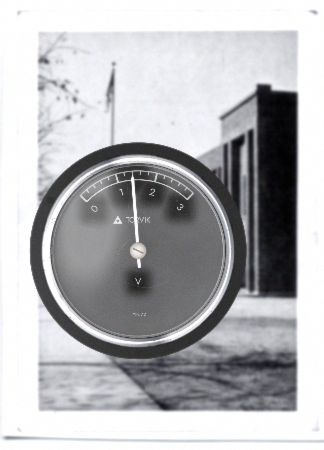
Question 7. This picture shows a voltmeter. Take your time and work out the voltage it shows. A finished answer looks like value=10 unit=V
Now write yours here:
value=1.4 unit=V
